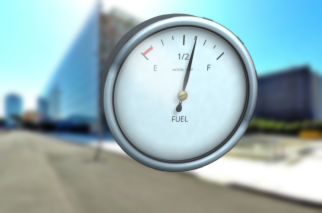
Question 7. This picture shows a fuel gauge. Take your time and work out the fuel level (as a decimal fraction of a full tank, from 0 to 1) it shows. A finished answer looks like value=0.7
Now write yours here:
value=0.625
